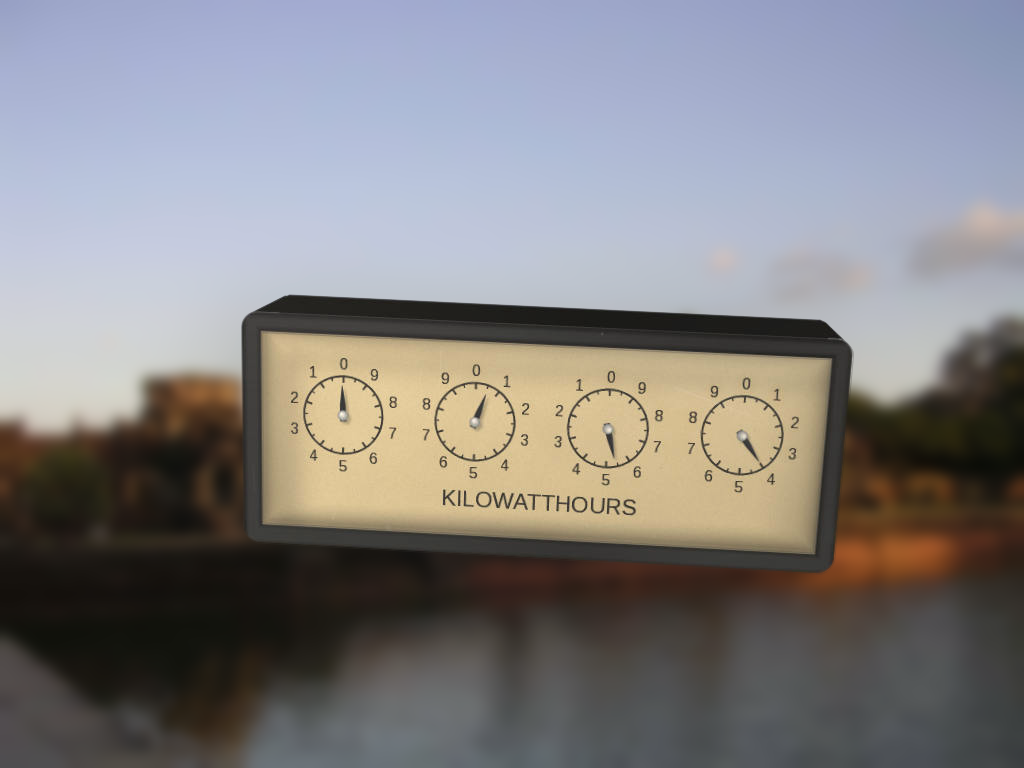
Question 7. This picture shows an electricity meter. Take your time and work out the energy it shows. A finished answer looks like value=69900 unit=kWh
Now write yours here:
value=54 unit=kWh
